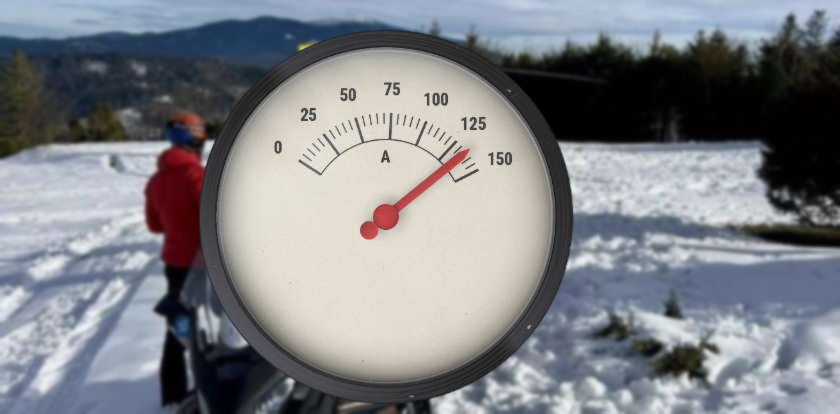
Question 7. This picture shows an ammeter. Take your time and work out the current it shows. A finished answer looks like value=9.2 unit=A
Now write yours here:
value=135 unit=A
